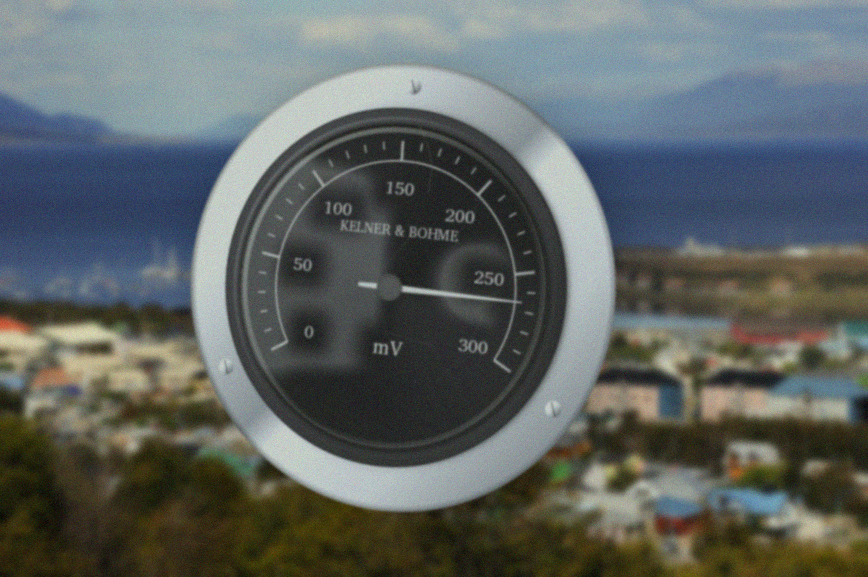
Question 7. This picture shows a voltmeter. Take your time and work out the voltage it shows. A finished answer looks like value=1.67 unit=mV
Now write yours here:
value=265 unit=mV
